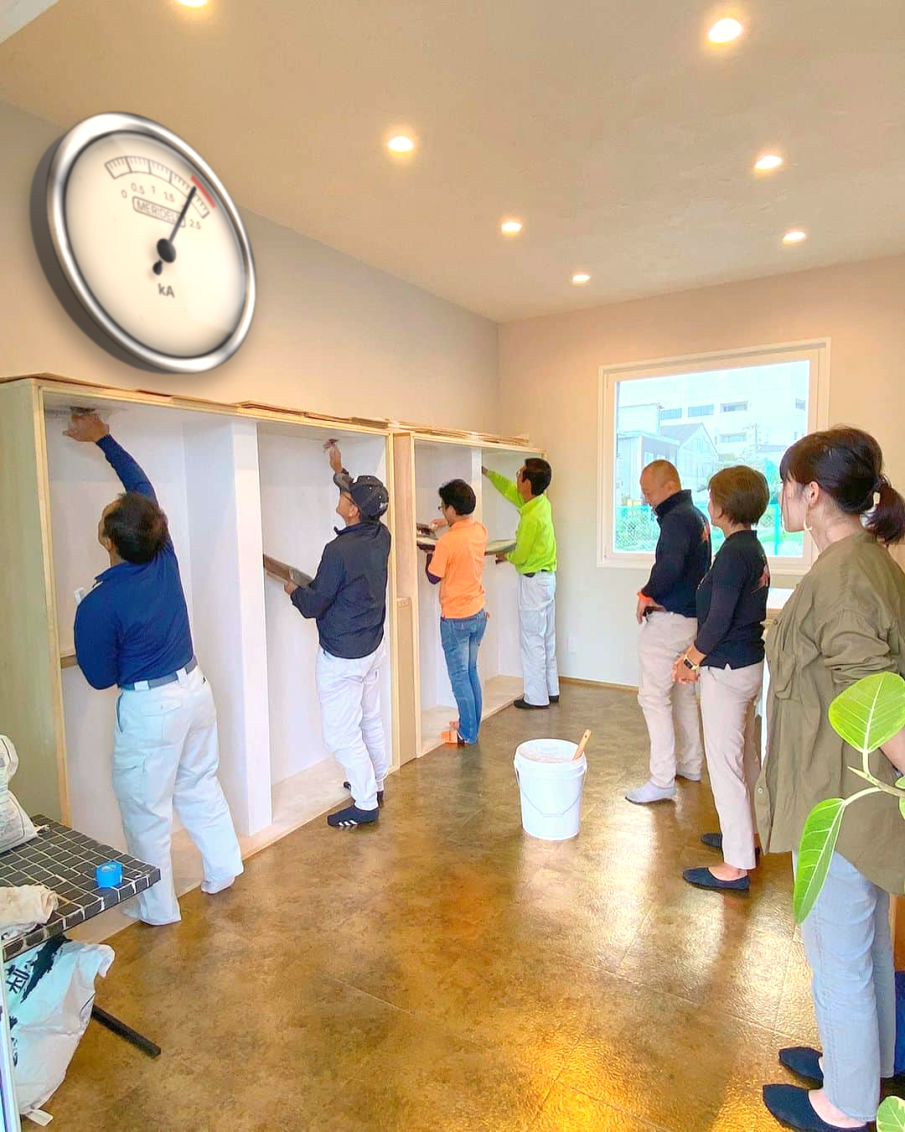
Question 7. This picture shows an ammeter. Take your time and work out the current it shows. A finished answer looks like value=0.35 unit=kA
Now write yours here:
value=2 unit=kA
